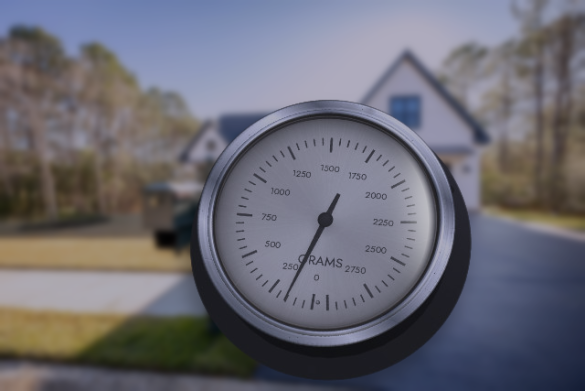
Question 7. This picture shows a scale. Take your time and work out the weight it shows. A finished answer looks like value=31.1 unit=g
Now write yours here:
value=150 unit=g
